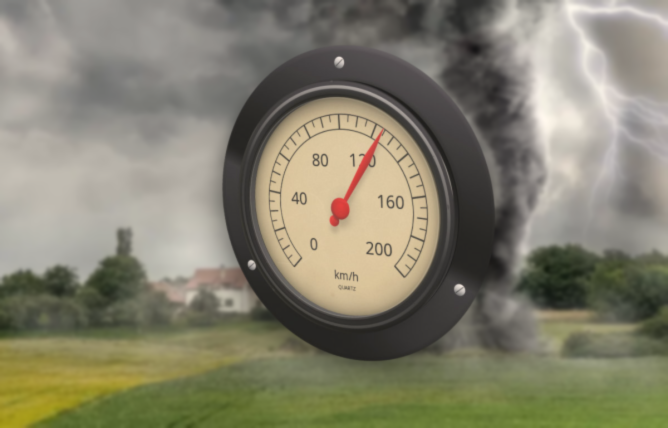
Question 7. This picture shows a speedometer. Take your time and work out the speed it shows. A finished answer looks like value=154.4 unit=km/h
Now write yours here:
value=125 unit=km/h
